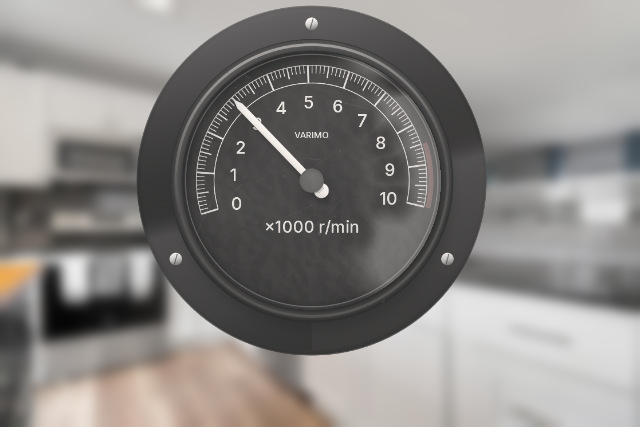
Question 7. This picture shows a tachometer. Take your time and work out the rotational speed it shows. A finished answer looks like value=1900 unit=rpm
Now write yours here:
value=3000 unit=rpm
